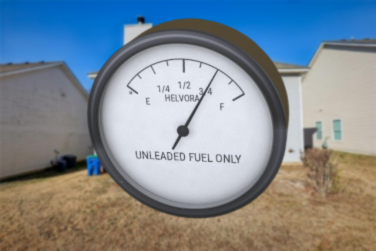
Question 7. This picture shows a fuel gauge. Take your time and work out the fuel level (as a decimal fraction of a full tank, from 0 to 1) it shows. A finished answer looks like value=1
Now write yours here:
value=0.75
